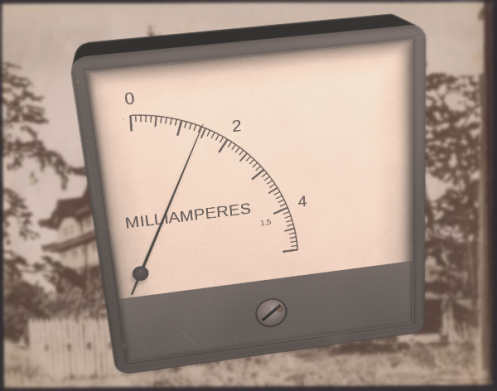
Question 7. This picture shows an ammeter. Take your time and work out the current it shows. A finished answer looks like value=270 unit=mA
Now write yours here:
value=1.4 unit=mA
